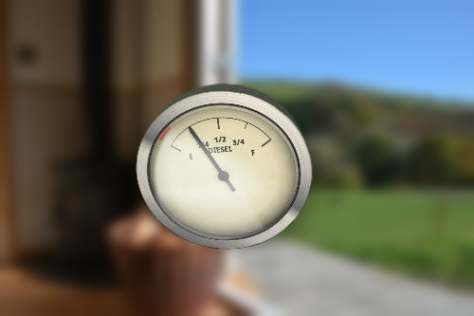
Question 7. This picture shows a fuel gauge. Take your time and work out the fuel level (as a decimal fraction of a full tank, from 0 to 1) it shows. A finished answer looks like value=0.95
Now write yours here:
value=0.25
